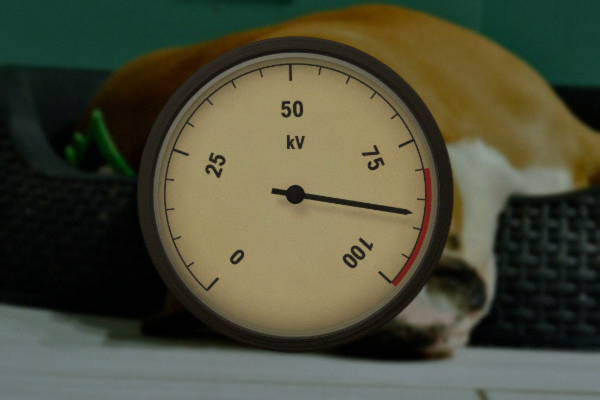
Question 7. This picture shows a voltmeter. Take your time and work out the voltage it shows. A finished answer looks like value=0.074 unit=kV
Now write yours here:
value=87.5 unit=kV
